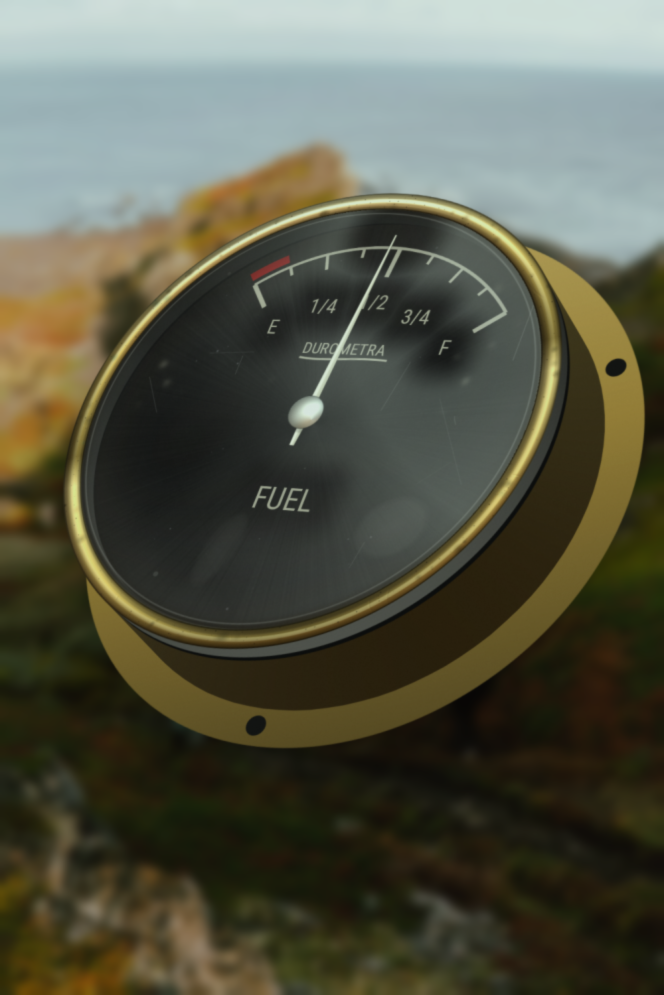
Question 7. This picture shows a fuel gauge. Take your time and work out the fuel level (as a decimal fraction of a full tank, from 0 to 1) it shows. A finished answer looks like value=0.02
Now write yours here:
value=0.5
